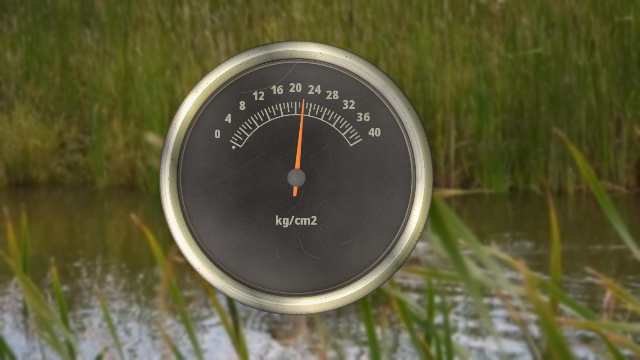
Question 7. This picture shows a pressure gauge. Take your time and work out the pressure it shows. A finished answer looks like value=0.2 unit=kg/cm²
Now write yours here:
value=22 unit=kg/cm²
